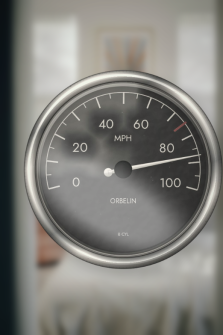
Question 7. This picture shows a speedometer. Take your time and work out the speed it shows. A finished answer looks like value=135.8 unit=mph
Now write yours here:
value=87.5 unit=mph
